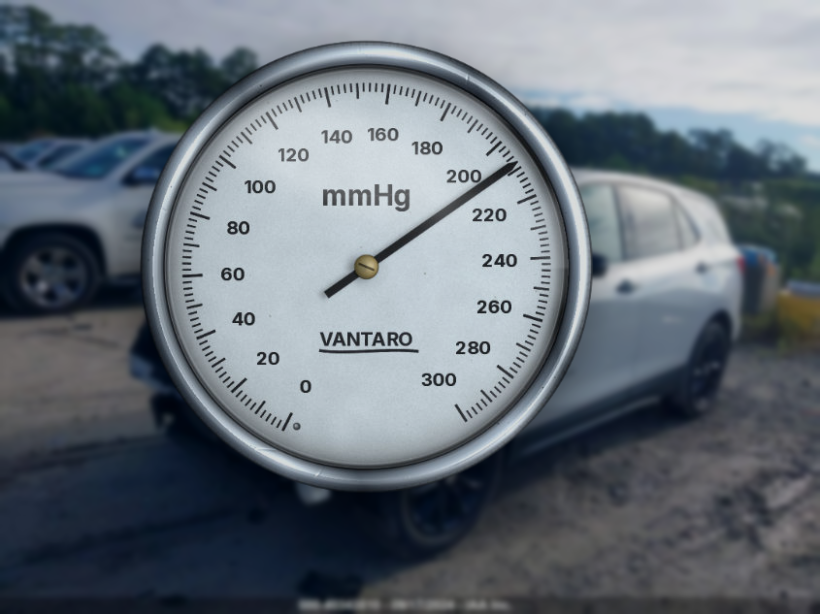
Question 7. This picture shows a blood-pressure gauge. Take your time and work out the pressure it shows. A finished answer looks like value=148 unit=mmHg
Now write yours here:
value=208 unit=mmHg
